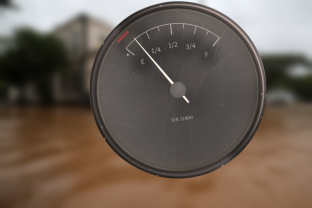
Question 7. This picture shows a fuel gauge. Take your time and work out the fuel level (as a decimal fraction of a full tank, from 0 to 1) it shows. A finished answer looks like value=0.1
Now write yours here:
value=0.125
